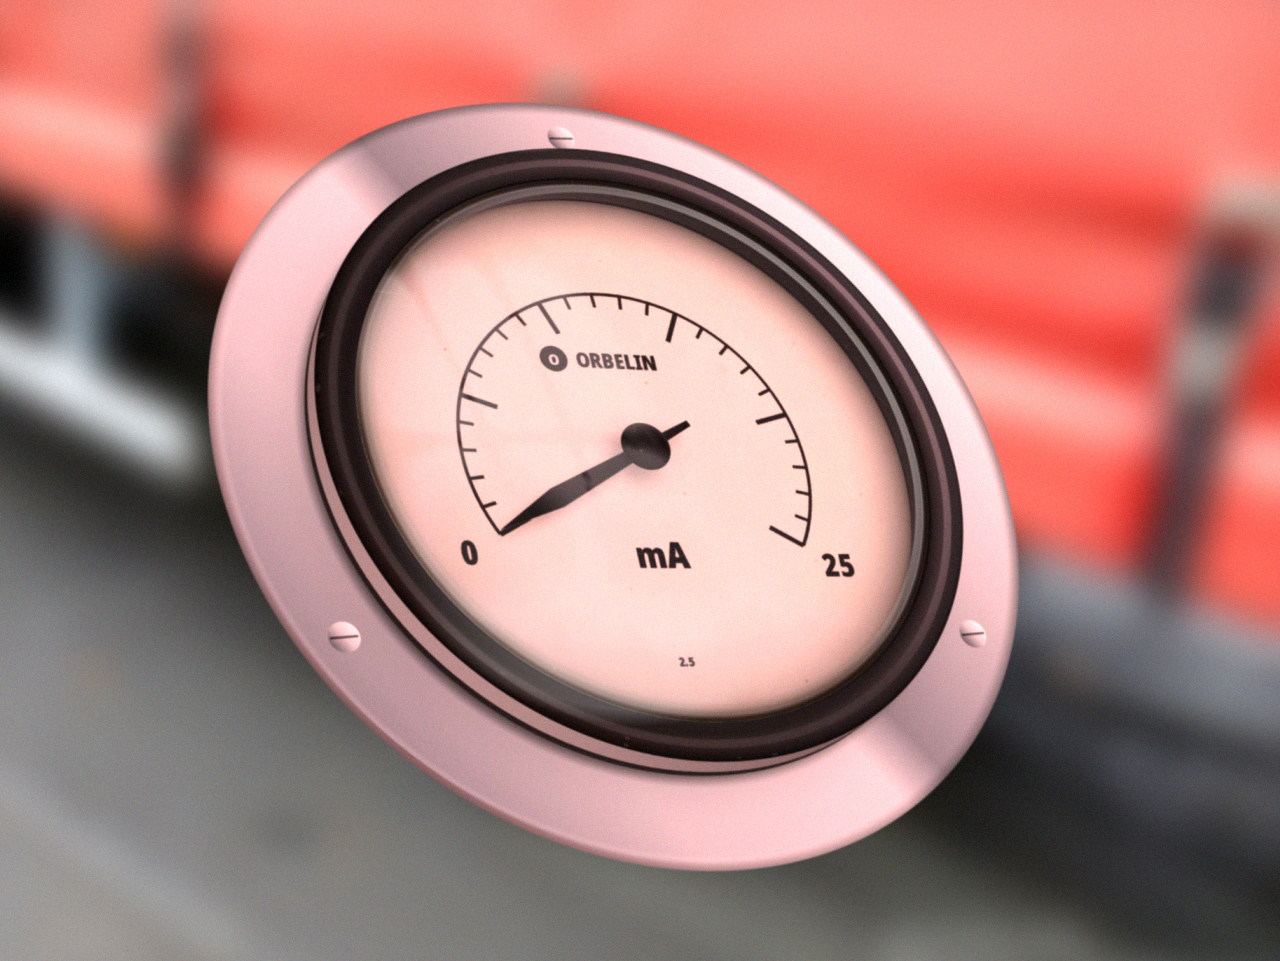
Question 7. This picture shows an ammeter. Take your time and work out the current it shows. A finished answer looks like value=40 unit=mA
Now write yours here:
value=0 unit=mA
